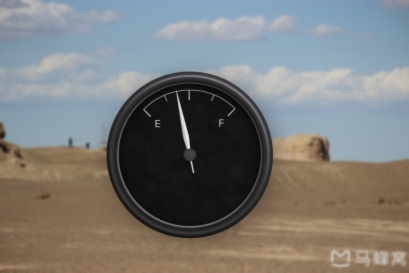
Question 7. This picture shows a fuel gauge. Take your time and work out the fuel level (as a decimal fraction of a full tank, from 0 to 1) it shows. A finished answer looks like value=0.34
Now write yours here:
value=0.375
